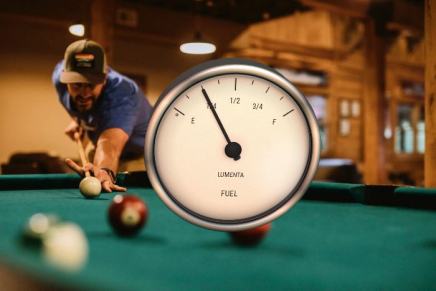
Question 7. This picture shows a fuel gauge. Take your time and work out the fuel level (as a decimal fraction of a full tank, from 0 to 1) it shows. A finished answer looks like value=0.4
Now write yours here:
value=0.25
